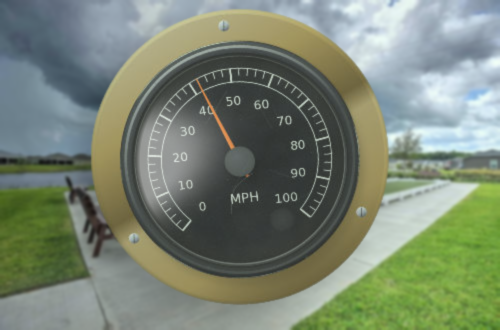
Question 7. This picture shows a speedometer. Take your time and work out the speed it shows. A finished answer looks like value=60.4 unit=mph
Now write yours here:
value=42 unit=mph
